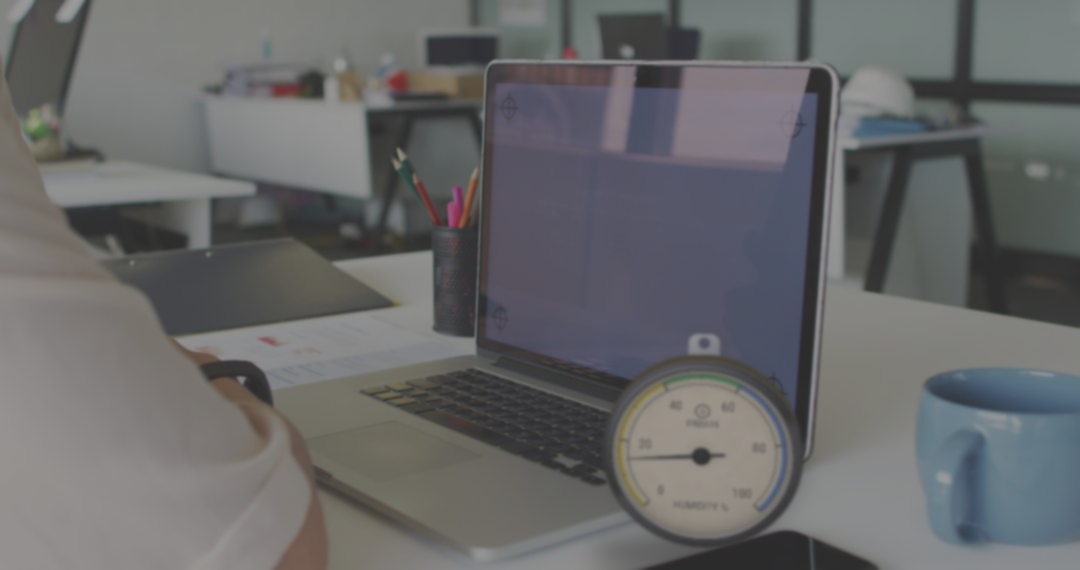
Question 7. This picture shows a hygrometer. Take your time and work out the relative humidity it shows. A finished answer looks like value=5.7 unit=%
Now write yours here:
value=15 unit=%
